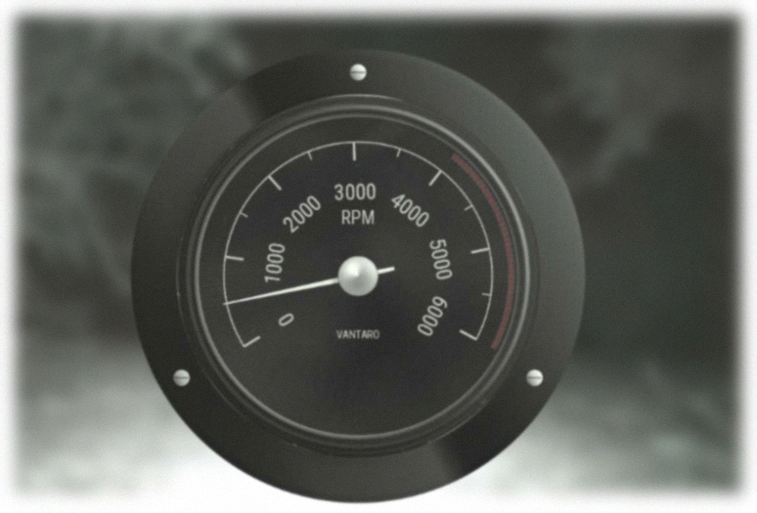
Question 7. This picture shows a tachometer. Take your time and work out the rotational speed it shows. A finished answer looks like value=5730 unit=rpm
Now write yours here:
value=500 unit=rpm
